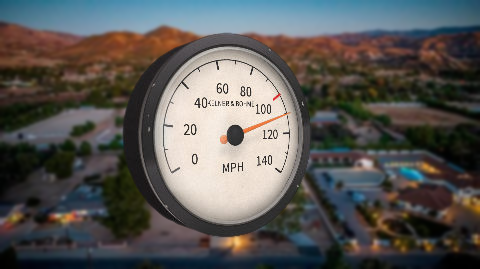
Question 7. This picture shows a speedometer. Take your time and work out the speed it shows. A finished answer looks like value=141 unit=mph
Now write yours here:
value=110 unit=mph
